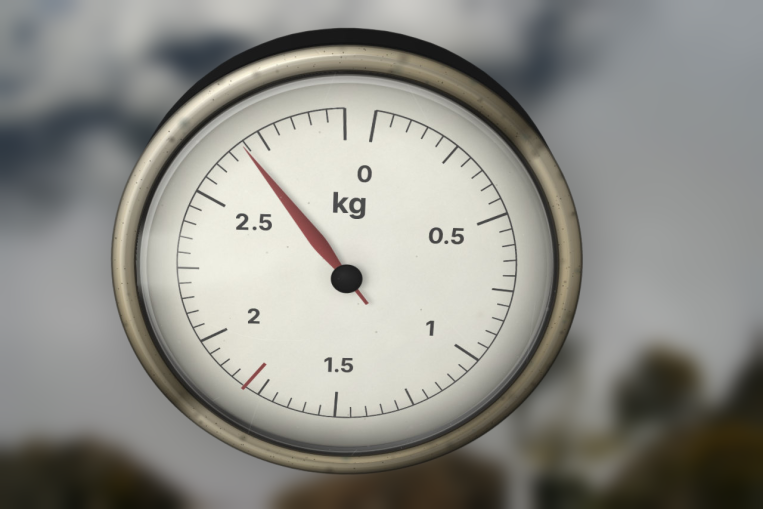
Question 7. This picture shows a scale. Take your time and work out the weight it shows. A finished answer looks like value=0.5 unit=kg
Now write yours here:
value=2.7 unit=kg
